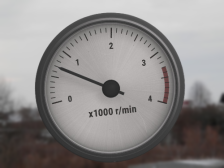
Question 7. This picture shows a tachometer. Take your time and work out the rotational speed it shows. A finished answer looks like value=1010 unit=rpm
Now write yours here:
value=700 unit=rpm
